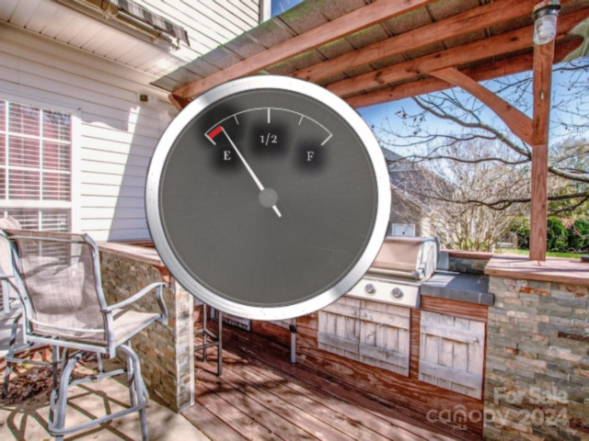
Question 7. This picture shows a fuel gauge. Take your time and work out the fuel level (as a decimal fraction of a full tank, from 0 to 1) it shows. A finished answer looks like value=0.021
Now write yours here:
value=0.125
